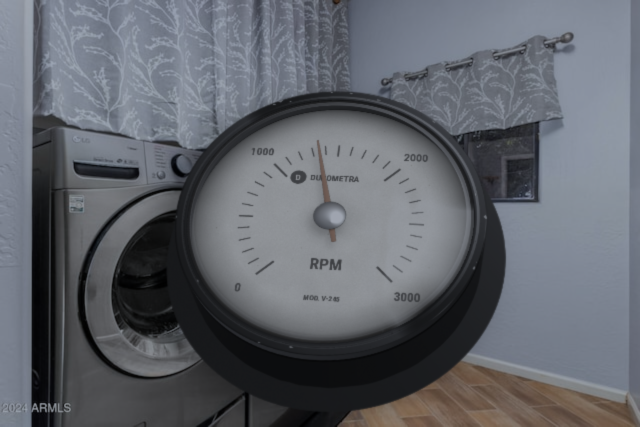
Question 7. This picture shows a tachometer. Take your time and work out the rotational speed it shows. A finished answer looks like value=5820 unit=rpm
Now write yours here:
value=1350 unit=rpm
